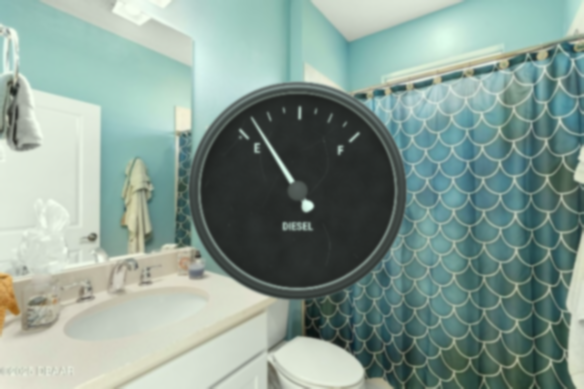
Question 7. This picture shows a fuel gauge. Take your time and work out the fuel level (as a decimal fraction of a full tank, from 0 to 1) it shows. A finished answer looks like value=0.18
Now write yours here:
value=0.125
